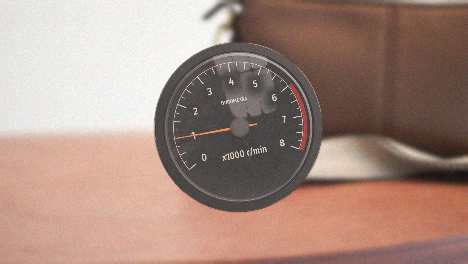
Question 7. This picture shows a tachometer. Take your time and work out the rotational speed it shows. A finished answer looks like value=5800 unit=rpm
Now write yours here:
value=1000 unit=rpm
